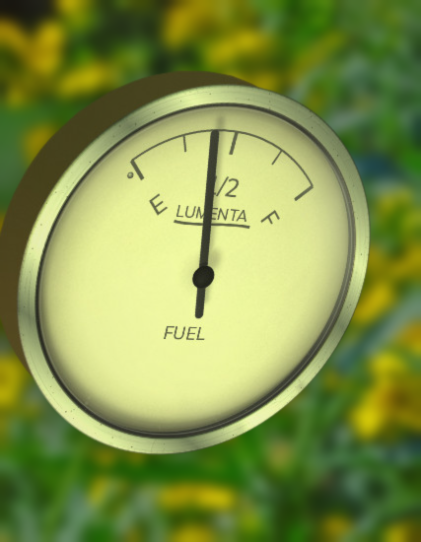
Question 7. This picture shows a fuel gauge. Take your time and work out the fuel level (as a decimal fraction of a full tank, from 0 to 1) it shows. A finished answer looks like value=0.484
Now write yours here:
value=0.375
